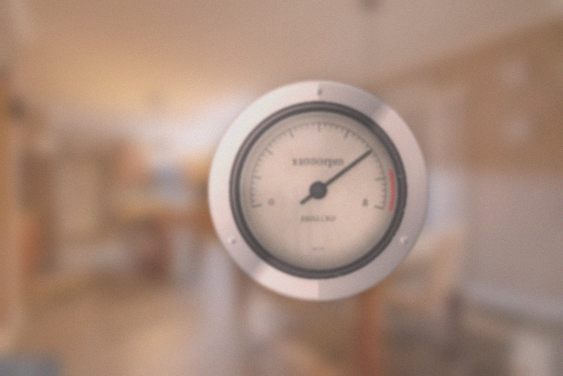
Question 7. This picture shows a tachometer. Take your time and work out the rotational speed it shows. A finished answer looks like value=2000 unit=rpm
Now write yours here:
value=6000 unit=rpm
